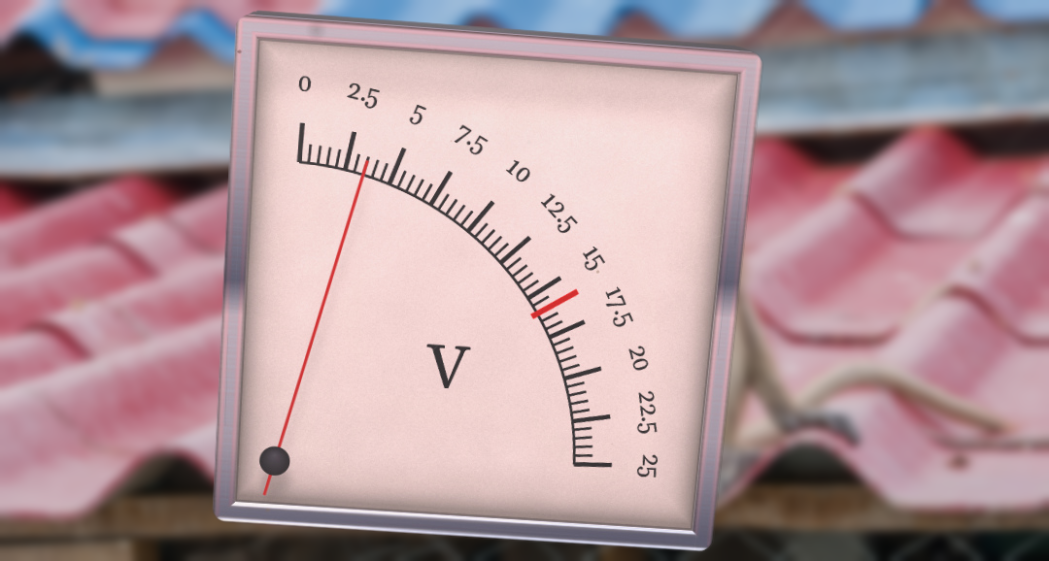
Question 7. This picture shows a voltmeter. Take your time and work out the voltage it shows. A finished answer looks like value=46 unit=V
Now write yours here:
value=3.5 unit=V
